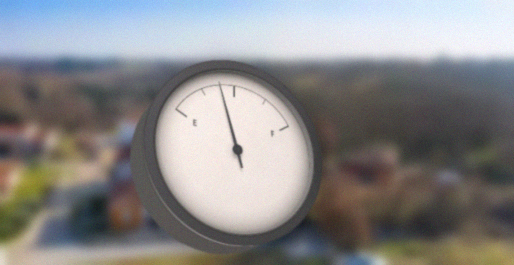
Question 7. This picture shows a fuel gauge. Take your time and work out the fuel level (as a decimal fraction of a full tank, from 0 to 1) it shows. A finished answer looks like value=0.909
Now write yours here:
value=0.375
